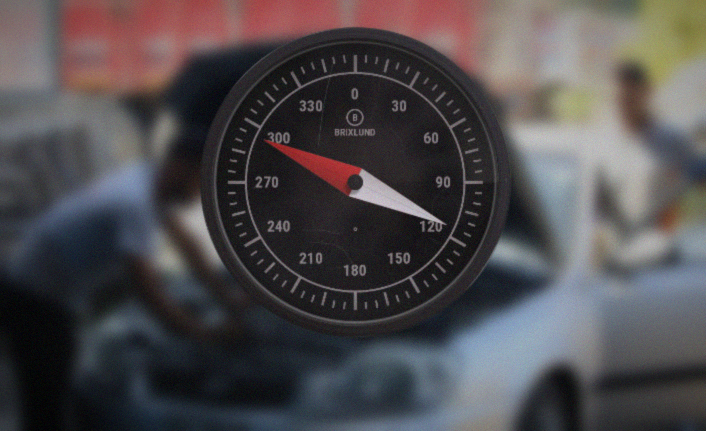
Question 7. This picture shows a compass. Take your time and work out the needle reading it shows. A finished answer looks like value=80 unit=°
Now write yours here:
value=295 unit=°
